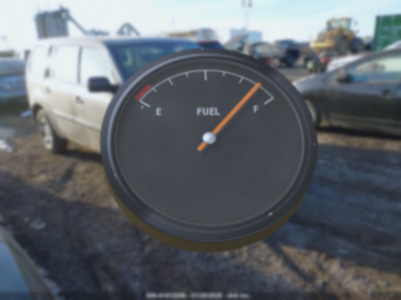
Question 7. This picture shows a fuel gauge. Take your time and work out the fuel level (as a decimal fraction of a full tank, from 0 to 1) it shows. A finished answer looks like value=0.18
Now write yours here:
value=0.875
